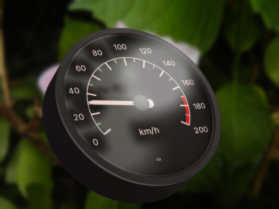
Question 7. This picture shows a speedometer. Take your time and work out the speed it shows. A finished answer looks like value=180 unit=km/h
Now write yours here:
value=30 unit=km/h
